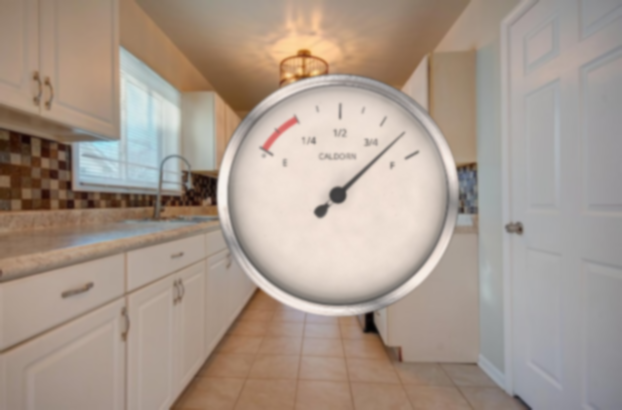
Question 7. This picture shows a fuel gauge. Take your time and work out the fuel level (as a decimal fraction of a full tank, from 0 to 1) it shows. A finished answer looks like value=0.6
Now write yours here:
value=0.875
